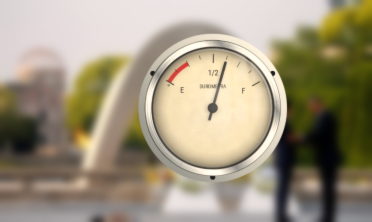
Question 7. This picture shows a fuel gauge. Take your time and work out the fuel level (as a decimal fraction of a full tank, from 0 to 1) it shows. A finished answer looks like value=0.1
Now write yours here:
value=0.625
